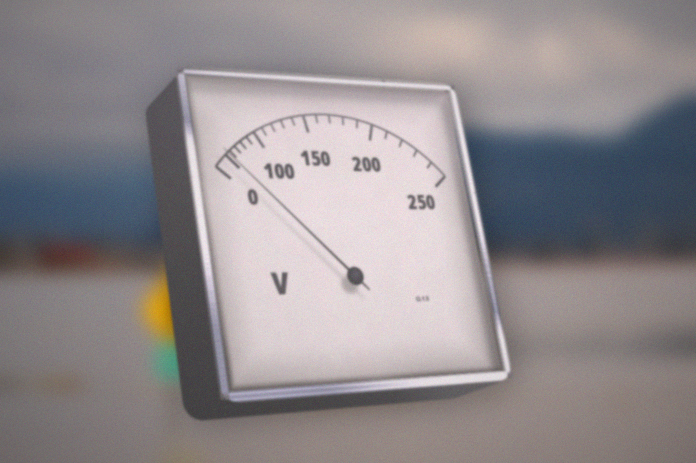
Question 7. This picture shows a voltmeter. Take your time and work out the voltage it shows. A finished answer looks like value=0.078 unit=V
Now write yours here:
value=50 unit=V
